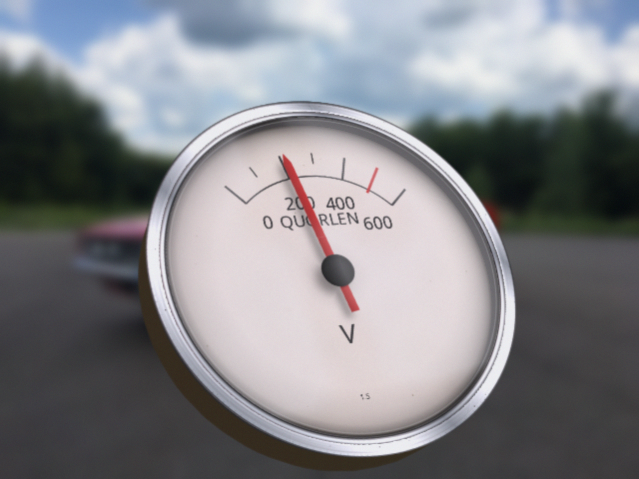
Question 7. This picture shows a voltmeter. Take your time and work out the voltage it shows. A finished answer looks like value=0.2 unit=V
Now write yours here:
value=200 unit=V
